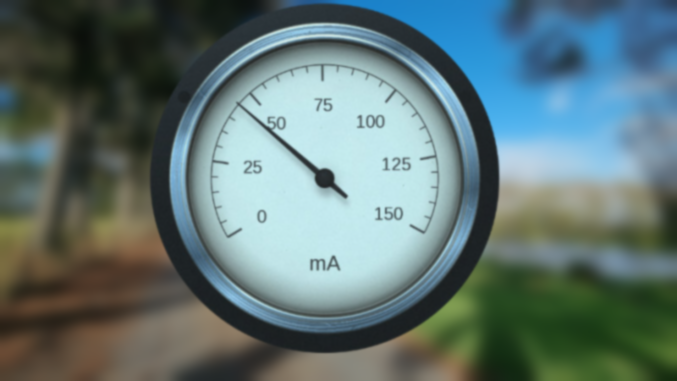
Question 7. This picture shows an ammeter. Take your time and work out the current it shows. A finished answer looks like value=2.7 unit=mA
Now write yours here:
value=45 unit=mA
